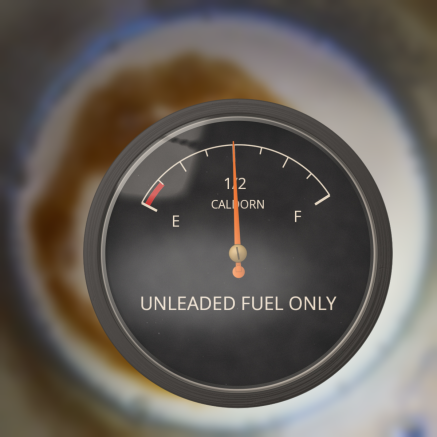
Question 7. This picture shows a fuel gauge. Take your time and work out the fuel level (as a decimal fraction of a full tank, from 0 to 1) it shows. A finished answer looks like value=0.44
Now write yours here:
value=0.5
